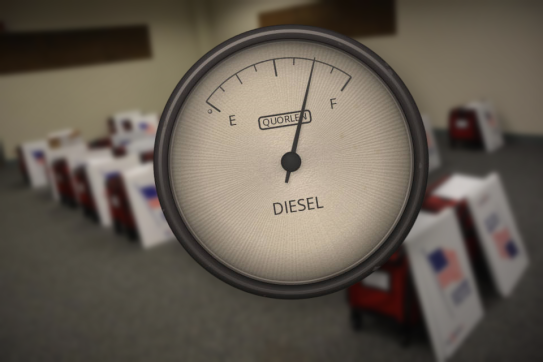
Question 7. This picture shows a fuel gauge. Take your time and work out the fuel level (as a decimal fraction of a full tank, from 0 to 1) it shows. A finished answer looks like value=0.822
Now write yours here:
value=0.75
